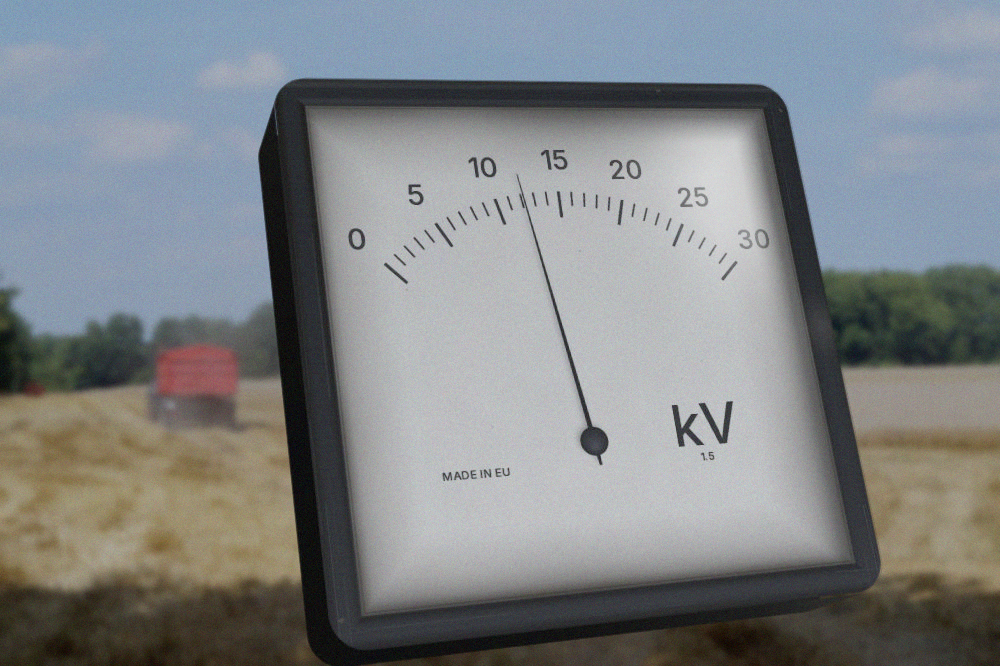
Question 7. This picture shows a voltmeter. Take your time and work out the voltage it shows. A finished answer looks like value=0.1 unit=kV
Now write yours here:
value=12 unit=kV
